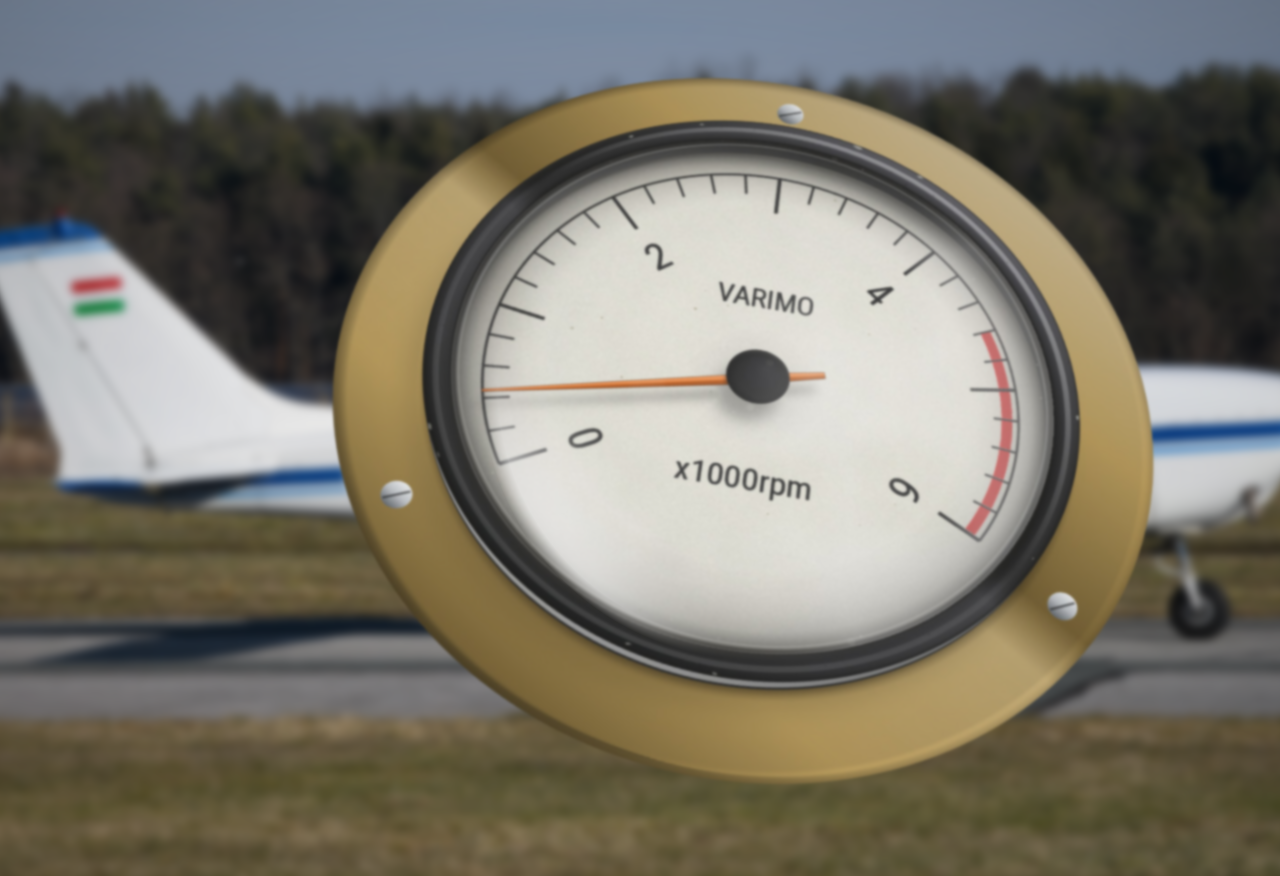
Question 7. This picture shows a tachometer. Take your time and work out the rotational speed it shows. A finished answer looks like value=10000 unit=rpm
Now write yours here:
value=400 unit=rpm
